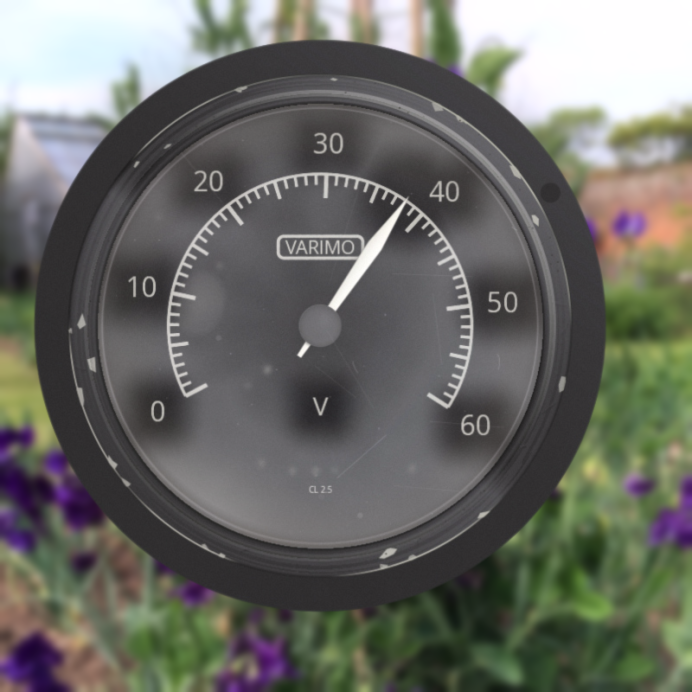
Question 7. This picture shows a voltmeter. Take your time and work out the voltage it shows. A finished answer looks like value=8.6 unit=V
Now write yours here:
value=38 unit=V
